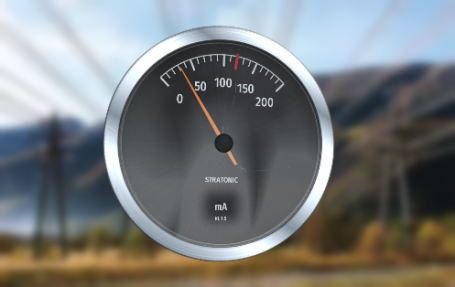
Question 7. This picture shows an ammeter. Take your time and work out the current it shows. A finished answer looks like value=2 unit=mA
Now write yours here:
value=30 unit=mA
